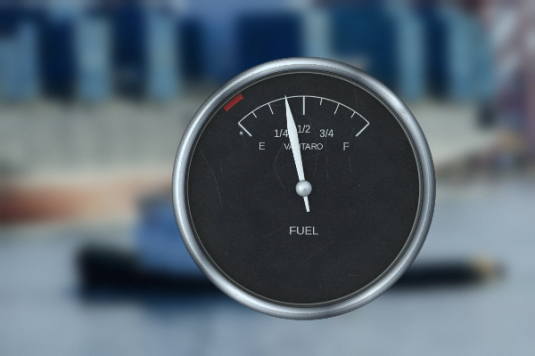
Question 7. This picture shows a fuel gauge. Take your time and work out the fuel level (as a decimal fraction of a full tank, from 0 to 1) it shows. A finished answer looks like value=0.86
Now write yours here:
value=0.375
